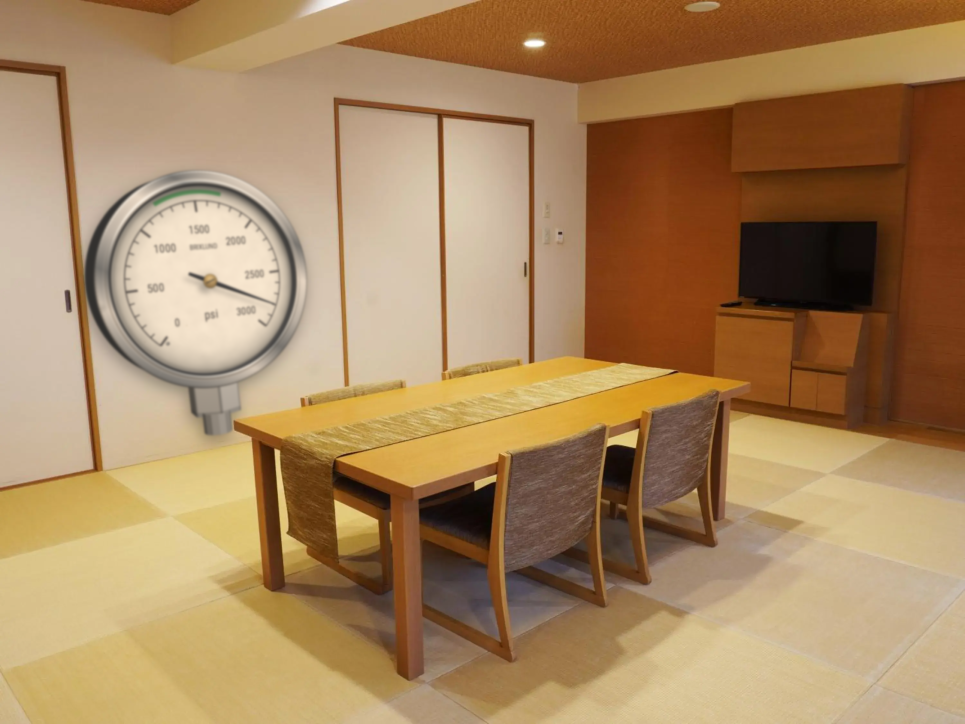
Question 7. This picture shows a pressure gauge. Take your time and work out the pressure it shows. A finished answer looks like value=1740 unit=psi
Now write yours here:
value=2800 unit=psi
